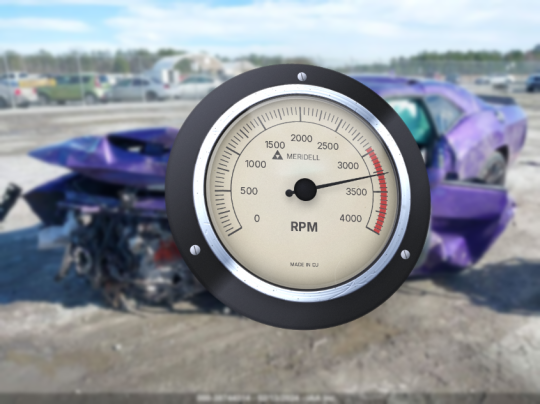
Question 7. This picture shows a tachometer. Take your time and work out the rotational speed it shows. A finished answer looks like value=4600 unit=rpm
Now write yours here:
value=3300 unit=rpm
